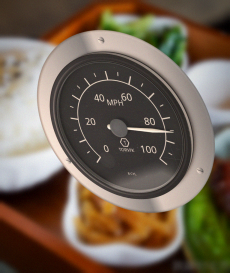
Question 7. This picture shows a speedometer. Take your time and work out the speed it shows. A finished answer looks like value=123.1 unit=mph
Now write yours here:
value=85 unit=mph
